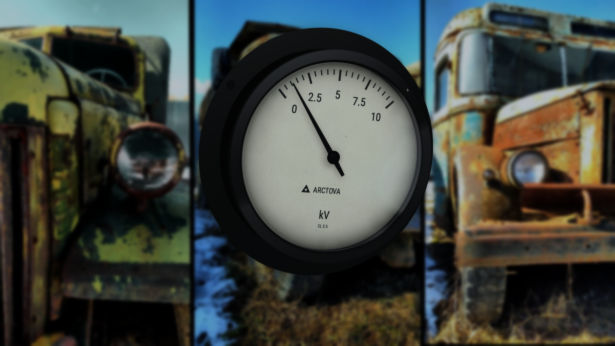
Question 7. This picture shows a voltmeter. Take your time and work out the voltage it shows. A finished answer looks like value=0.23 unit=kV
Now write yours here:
value=1 unit=kV
